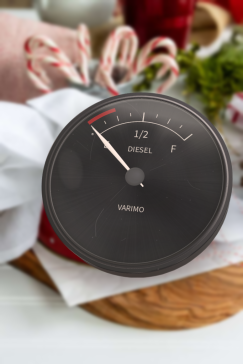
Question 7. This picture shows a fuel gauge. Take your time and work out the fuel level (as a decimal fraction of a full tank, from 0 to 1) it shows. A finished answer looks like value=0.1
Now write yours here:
value=0
